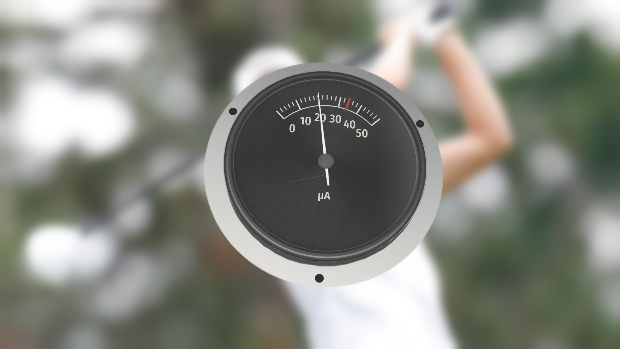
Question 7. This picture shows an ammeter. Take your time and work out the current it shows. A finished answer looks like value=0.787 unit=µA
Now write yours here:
value=20 unit=µA
